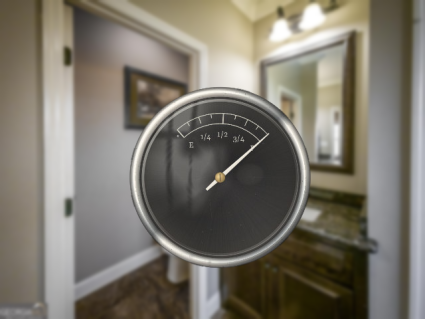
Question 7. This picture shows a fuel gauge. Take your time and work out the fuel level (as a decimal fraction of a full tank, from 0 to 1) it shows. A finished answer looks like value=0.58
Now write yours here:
value=1
